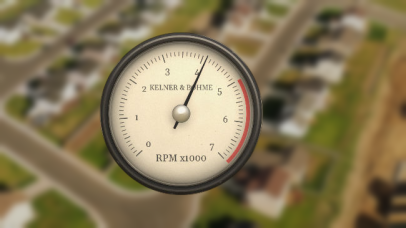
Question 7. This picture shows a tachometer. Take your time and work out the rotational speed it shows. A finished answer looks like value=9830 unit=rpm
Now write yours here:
value=4100 unit=rpm
